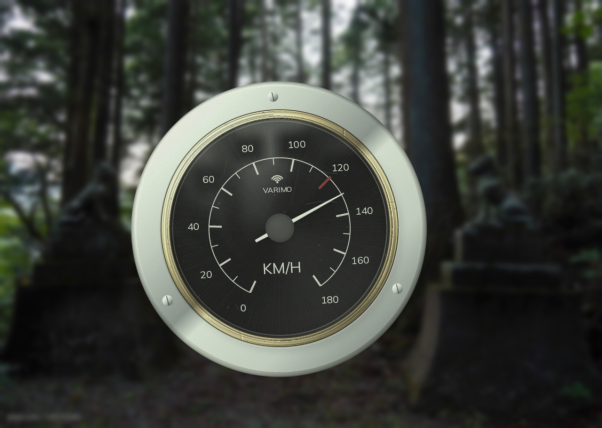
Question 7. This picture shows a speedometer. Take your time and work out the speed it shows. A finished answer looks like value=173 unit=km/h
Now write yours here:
value=130 unit=km/h
